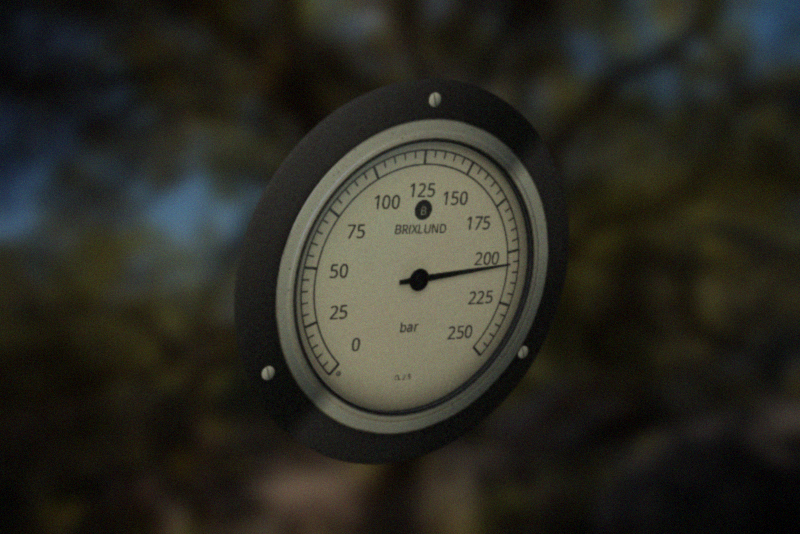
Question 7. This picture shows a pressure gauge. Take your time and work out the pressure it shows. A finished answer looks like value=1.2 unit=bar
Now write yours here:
value=205 unit=bar
